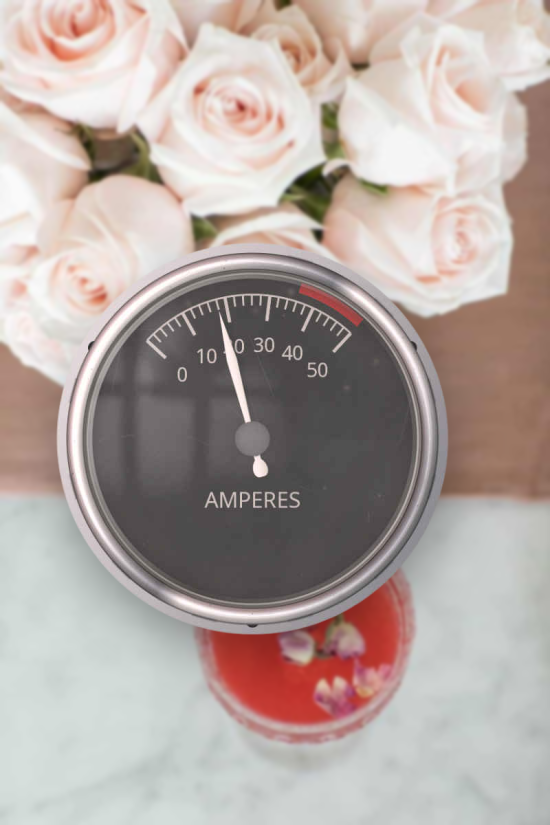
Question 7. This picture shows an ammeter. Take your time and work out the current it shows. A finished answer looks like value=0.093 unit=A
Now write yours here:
value=18 unit=A
